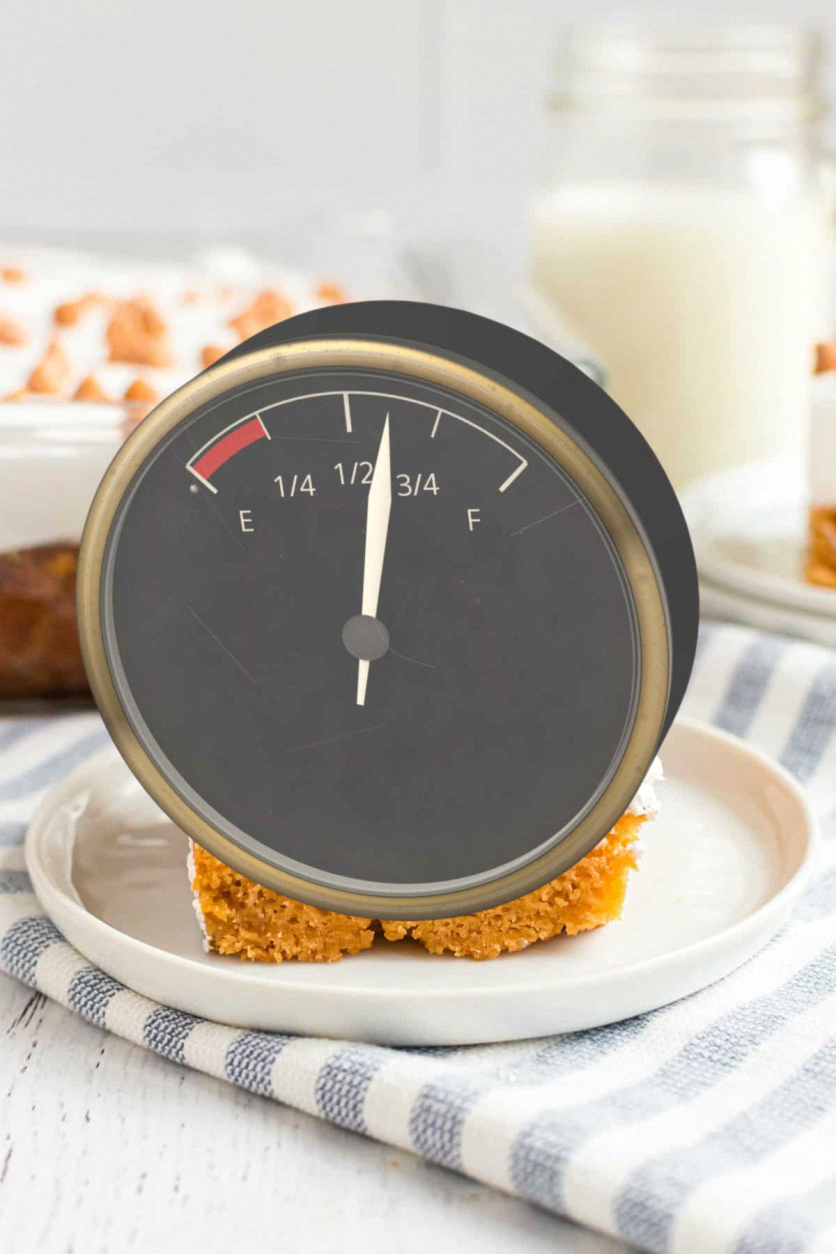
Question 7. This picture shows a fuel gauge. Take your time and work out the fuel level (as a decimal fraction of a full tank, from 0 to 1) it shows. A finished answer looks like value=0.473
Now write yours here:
value=0.625
